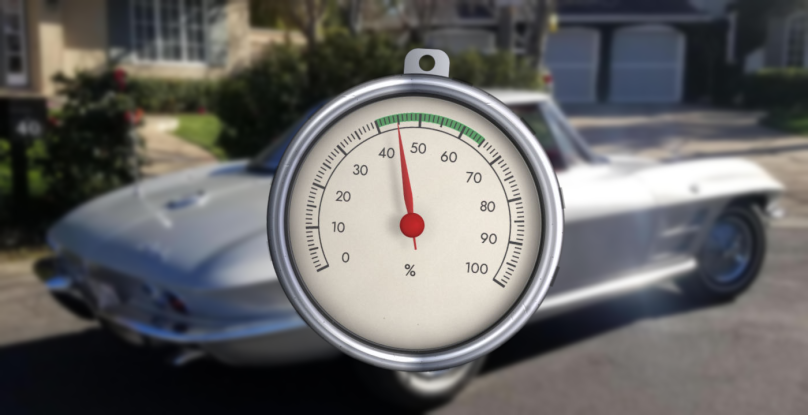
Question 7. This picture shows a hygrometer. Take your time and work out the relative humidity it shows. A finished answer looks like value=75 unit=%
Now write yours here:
value=45 unit=%
